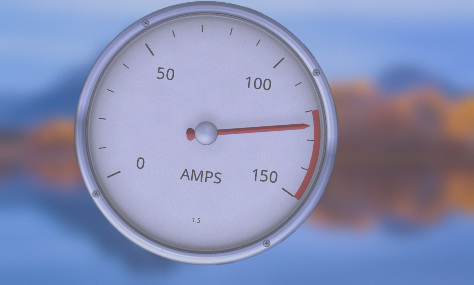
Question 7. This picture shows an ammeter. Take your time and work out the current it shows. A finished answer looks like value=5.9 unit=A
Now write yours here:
value=125 unit=A
